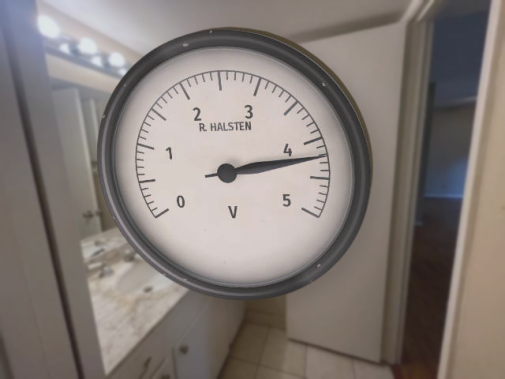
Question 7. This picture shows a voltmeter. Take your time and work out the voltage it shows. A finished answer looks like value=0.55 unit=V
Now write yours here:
value=4.2 unit=V
